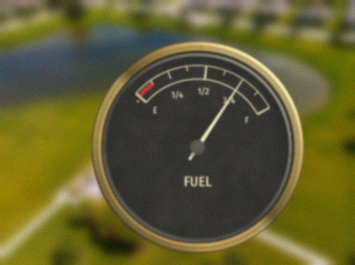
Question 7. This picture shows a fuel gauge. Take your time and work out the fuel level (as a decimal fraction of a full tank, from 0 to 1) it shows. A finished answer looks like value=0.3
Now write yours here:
value=0.75
